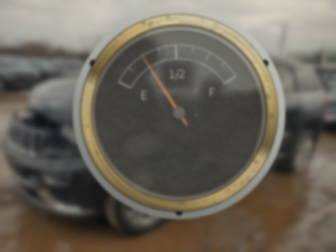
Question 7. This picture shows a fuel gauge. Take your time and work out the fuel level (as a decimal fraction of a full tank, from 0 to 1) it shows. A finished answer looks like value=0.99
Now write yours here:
value=0.25
